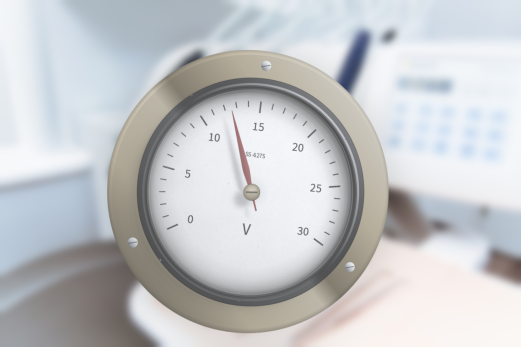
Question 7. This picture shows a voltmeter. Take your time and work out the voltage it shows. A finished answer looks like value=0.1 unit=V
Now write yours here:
value=12.5 unit=V
